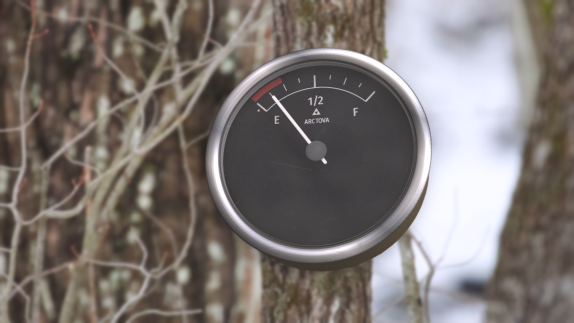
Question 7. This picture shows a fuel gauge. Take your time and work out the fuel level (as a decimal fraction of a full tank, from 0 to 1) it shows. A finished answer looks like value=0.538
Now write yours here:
value=0.125
